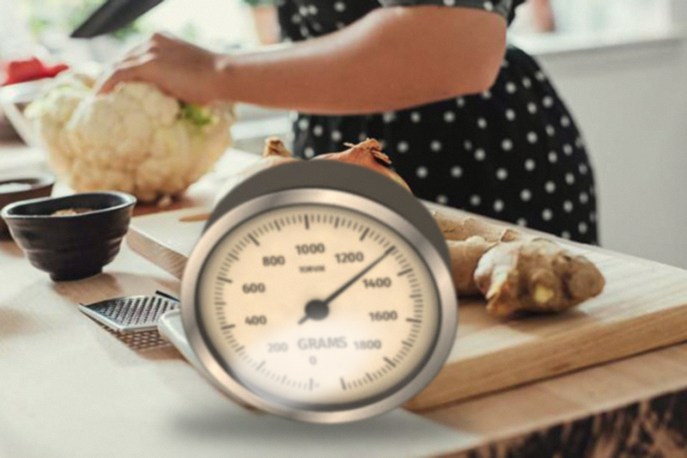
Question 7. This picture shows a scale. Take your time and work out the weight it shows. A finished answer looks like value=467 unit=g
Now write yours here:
value=1300 unit=g
